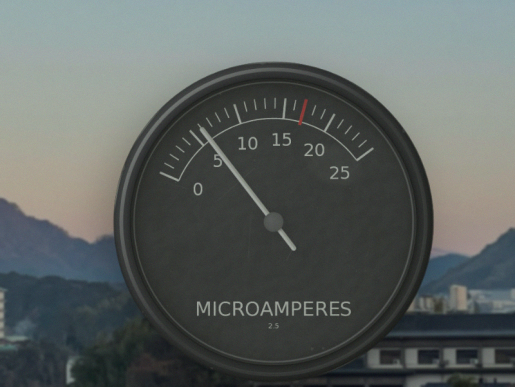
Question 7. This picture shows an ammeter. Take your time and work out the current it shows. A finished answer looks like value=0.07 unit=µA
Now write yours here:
value=6 unit=µA
